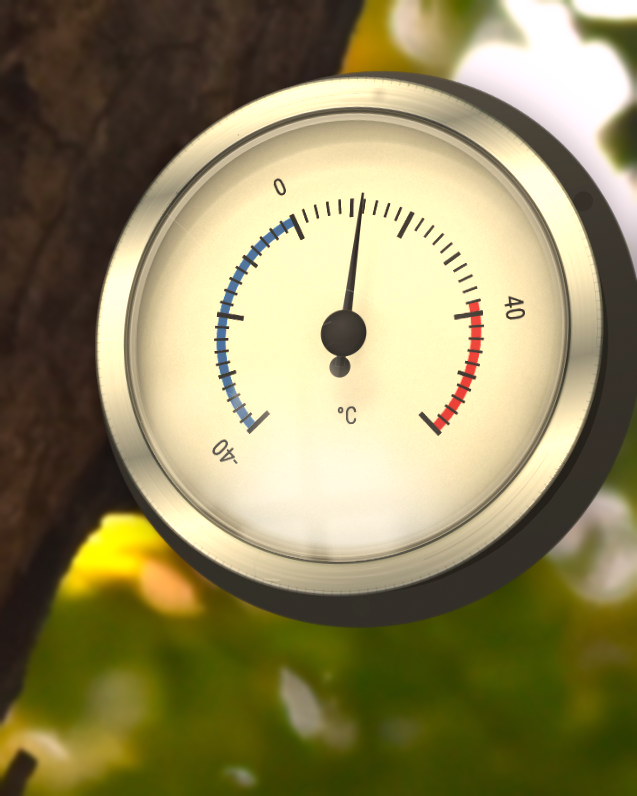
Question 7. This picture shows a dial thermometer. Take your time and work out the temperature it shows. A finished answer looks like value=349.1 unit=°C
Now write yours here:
value=12 unit=°C
